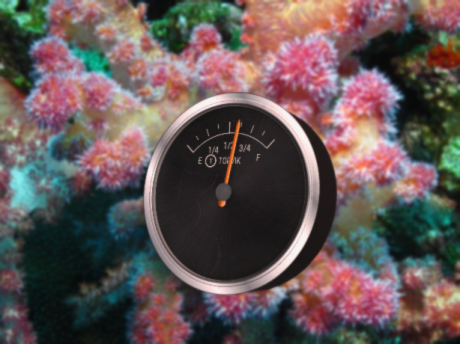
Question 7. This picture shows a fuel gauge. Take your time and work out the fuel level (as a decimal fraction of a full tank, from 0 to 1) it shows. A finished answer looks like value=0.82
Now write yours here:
value=0.625
